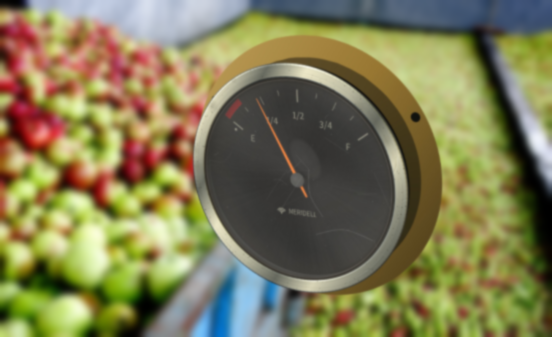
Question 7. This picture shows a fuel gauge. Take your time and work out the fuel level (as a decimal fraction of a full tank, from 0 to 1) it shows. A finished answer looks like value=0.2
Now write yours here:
value=0.25
